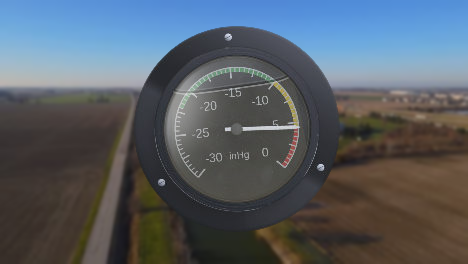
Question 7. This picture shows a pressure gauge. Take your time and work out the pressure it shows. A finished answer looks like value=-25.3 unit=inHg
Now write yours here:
value=-4.5 unit=inHg
